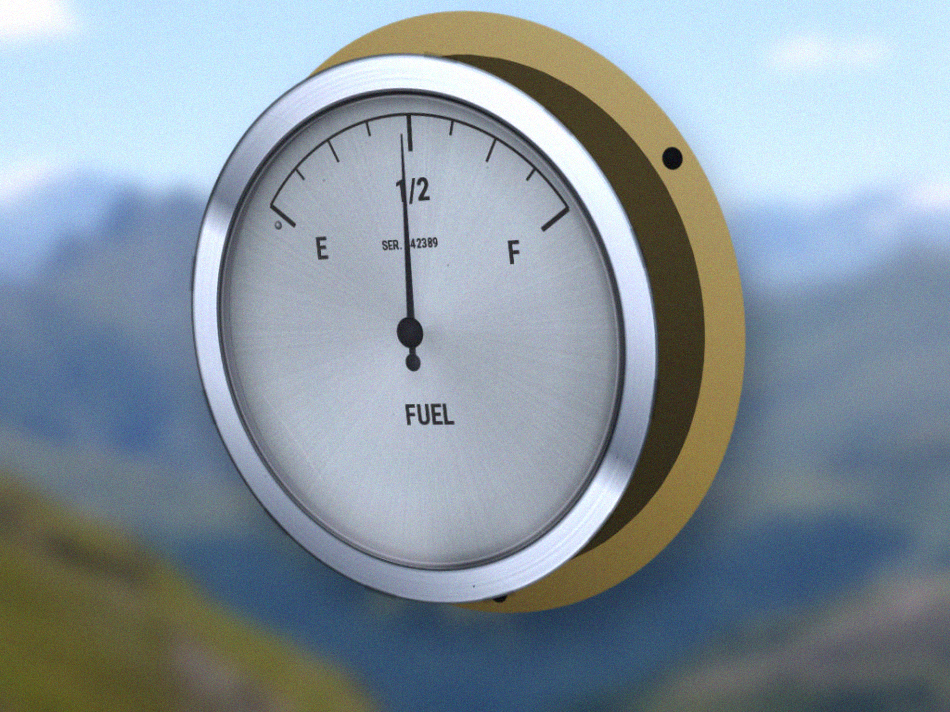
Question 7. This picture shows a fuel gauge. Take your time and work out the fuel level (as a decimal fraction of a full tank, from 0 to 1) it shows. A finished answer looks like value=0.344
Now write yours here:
value=0.5
